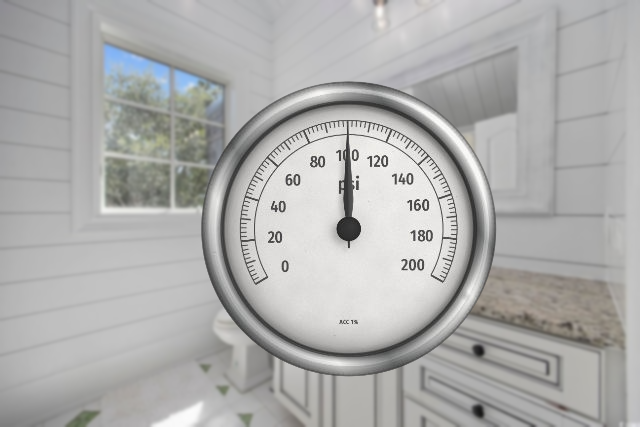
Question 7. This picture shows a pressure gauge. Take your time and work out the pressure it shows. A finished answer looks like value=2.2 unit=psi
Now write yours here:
value=100 unit=psi
